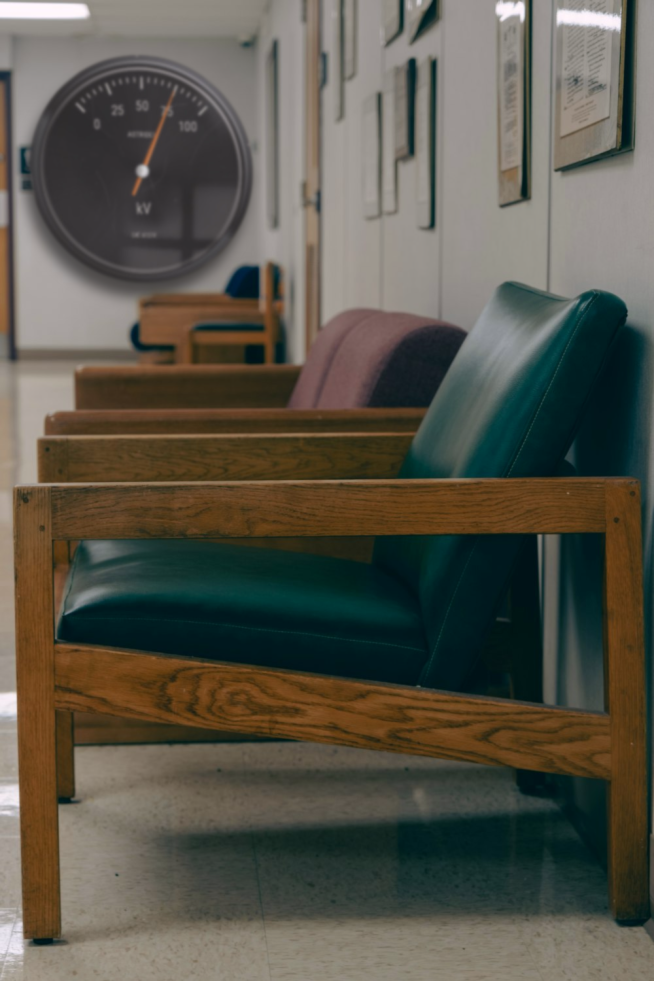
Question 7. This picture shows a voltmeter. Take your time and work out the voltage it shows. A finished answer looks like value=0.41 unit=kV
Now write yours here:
value=75 unit=kV
